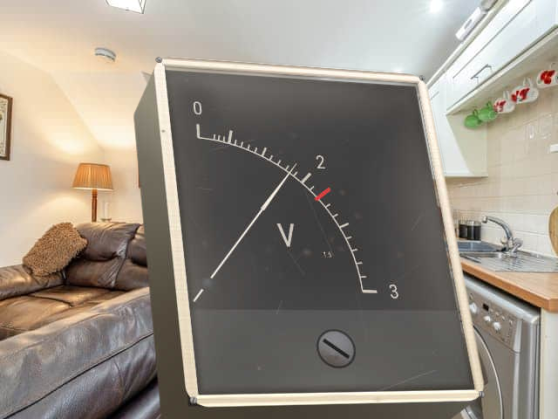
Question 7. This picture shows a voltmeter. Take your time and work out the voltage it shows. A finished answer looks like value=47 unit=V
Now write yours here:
value=1.85 unit=V
